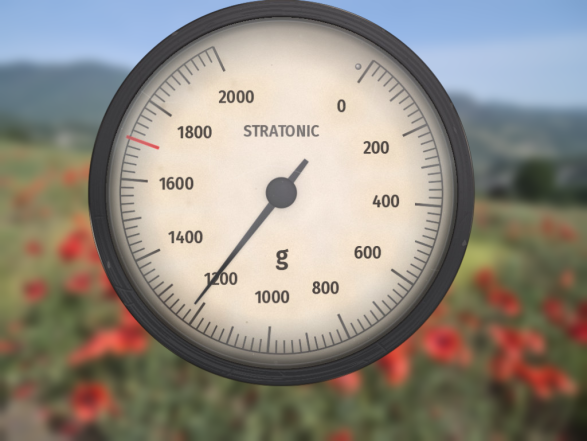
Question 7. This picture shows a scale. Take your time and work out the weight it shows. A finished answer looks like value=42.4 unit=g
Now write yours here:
value=1220 unit=g
